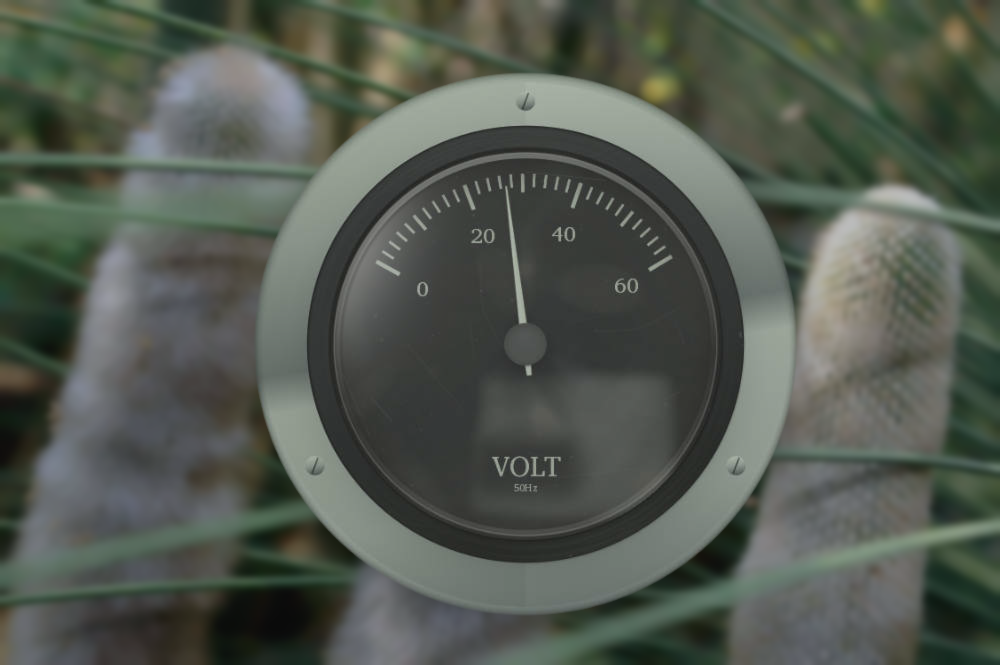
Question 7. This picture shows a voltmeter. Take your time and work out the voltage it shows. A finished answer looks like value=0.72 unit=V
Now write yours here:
value=27 unit=V
